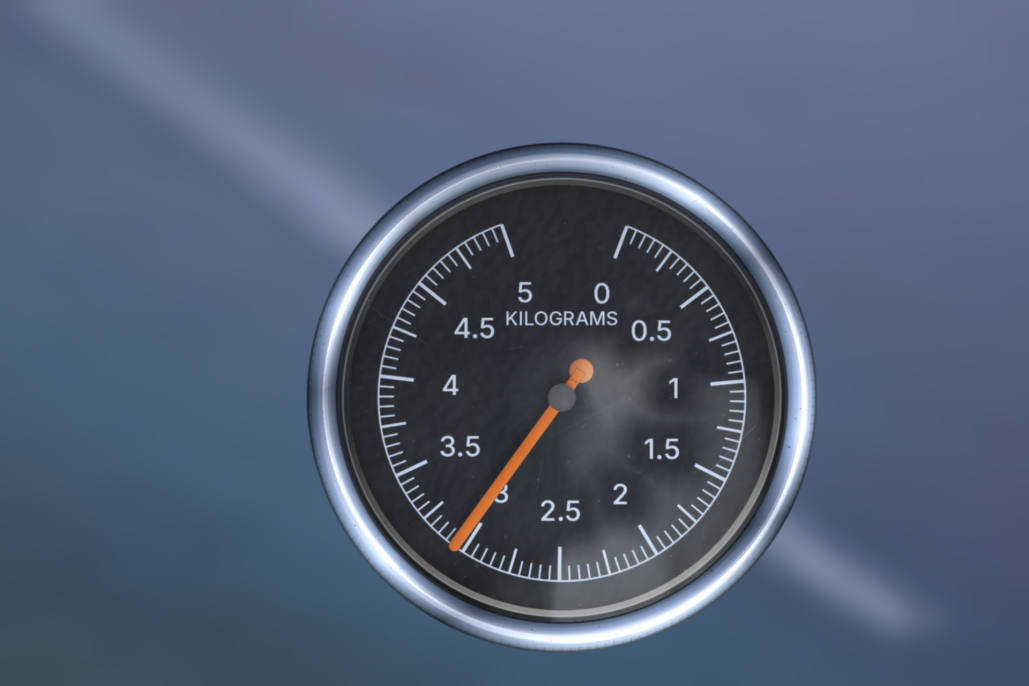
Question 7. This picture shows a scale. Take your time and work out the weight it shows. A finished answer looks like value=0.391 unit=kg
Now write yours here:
value=3.05 unit=kg
